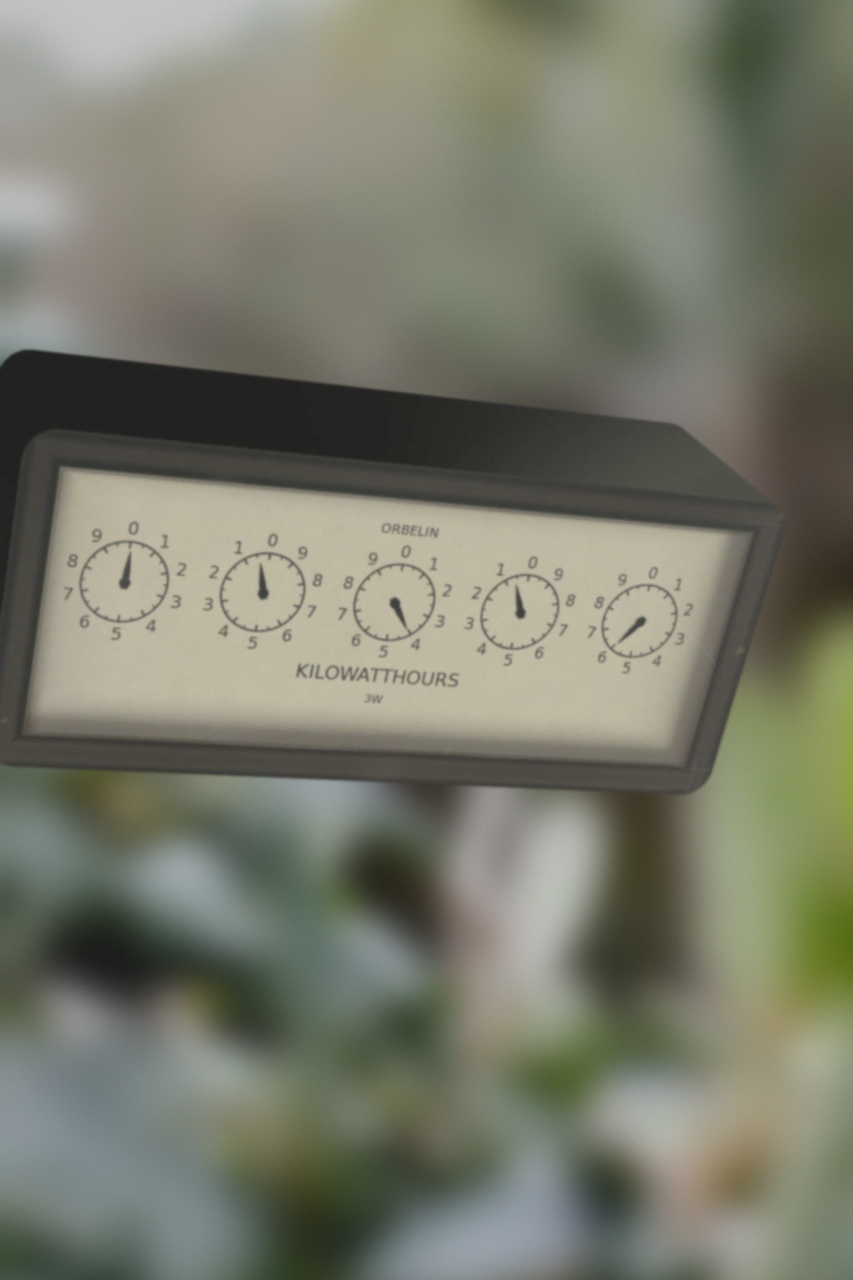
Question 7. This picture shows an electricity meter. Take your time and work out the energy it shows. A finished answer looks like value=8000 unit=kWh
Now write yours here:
value=406 unit=kWh
